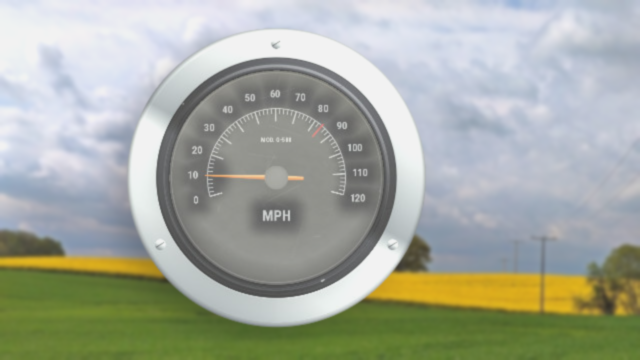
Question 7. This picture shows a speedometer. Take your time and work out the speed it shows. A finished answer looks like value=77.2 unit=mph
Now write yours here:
value=10 unit=mph
